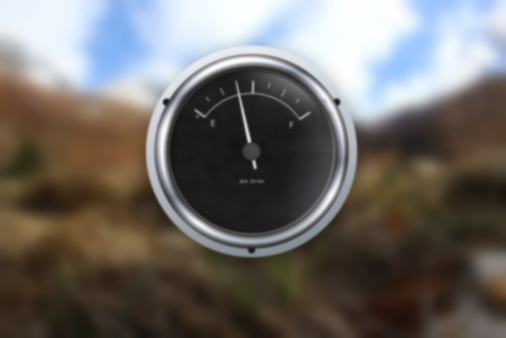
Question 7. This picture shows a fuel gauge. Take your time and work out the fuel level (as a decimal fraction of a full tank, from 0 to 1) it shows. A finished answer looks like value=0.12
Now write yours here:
value=0.375
